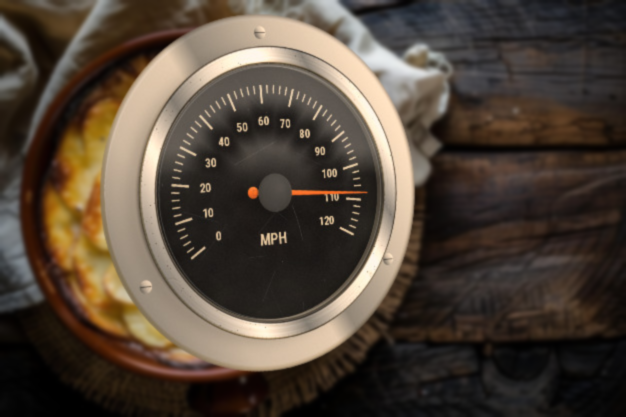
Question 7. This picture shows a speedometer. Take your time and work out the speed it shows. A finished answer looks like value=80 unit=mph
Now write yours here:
value=108 unit=mph
